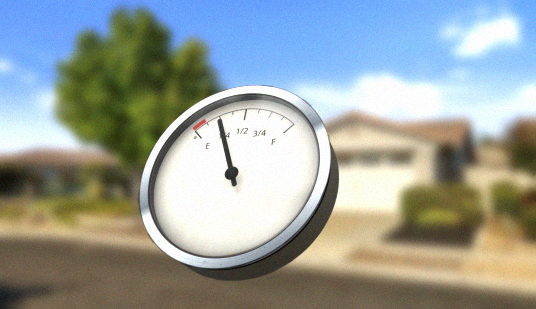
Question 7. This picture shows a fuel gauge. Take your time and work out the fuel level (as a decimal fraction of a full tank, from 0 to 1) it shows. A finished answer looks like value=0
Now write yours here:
value=0.25
